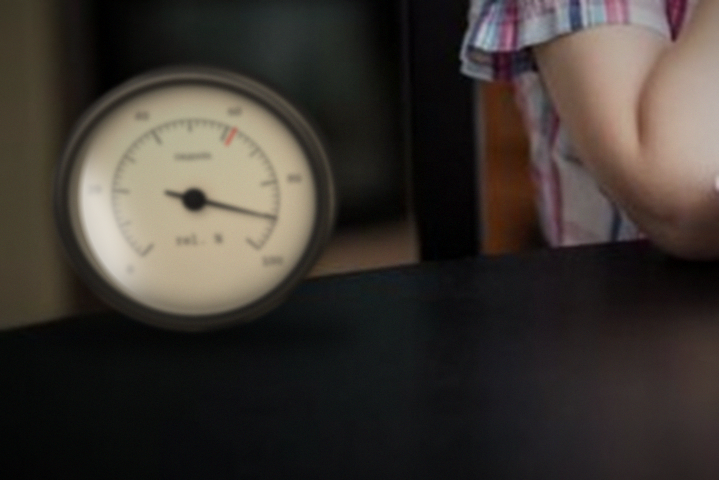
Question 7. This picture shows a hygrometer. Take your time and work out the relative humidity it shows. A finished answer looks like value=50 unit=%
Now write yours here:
value=90 unit=%
